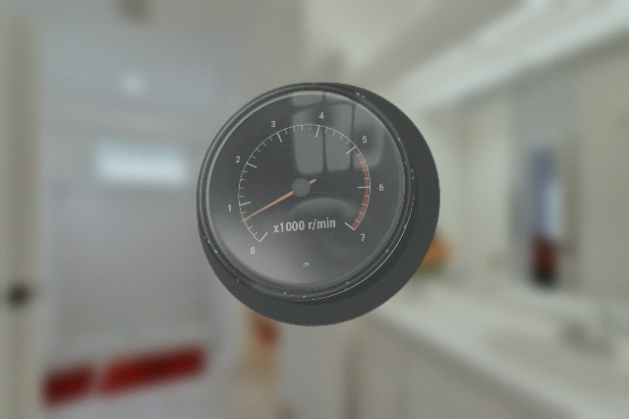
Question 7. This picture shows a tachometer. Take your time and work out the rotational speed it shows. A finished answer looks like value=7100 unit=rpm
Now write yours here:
value=600 unit=rpm
